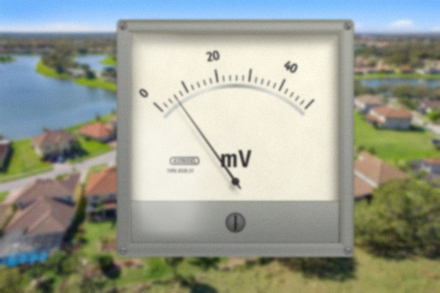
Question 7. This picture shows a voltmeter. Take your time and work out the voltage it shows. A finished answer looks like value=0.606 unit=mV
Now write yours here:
value=6 unit=mV
